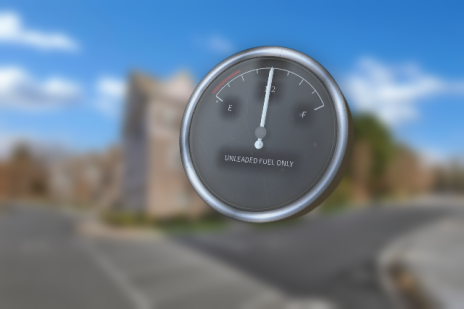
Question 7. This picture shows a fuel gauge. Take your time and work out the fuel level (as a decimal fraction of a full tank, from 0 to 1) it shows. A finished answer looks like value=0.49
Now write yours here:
value=0.5
